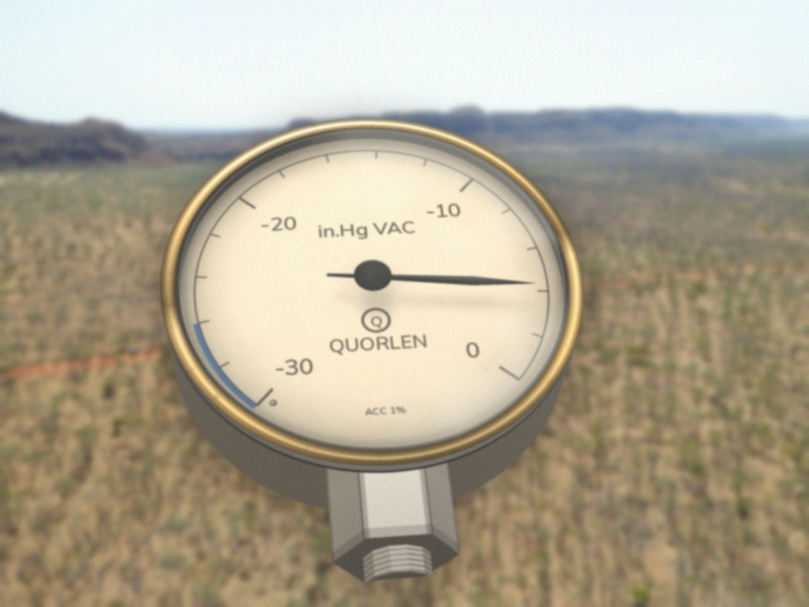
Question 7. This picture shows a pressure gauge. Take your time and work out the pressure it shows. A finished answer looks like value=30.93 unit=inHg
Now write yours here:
value=-4 unit=inHg
